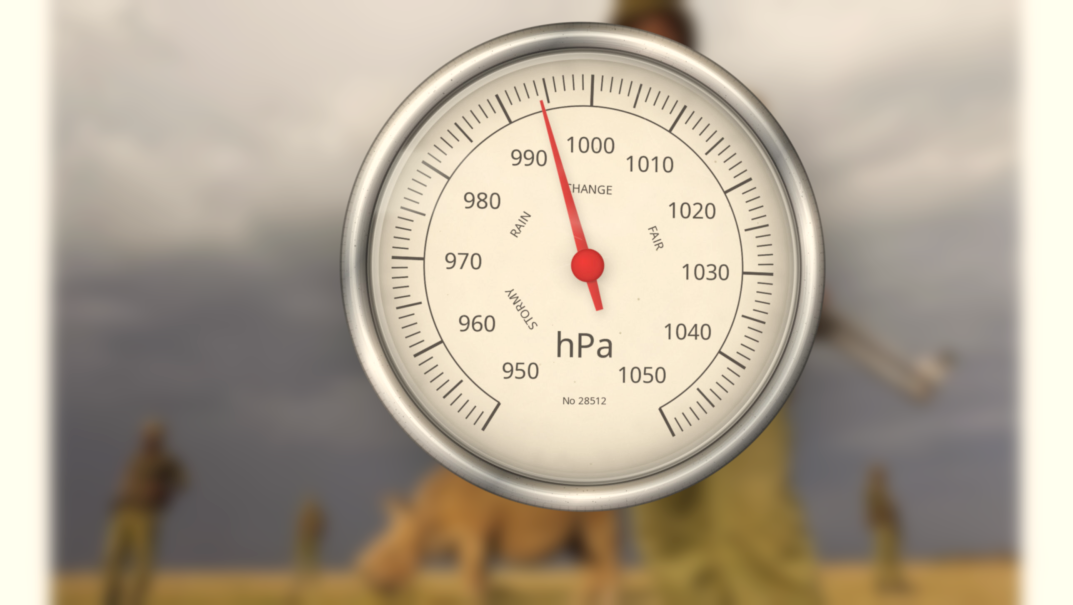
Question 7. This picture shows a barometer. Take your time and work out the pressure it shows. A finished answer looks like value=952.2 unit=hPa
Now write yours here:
value=994 unit=hPa
